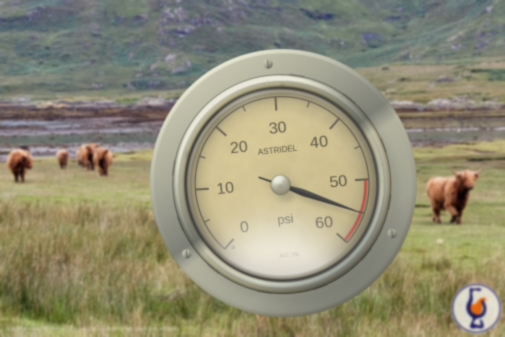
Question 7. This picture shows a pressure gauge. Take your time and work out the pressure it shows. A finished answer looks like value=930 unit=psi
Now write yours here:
value=55 unit=psi
